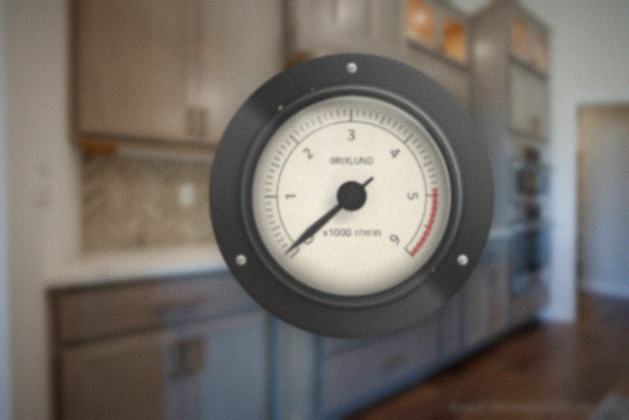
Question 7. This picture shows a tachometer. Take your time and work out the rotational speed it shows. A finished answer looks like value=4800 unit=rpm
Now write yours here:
value=100 unit=rpm
